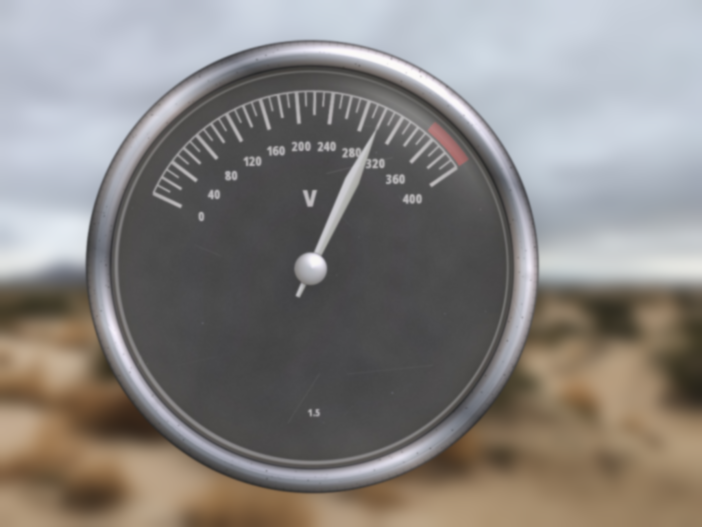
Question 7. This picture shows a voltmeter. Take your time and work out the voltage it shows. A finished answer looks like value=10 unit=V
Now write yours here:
value=300 unit=V
